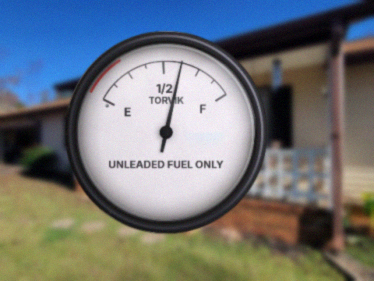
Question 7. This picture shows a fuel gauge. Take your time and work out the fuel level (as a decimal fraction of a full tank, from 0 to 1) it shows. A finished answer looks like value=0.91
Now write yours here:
value=0.625
